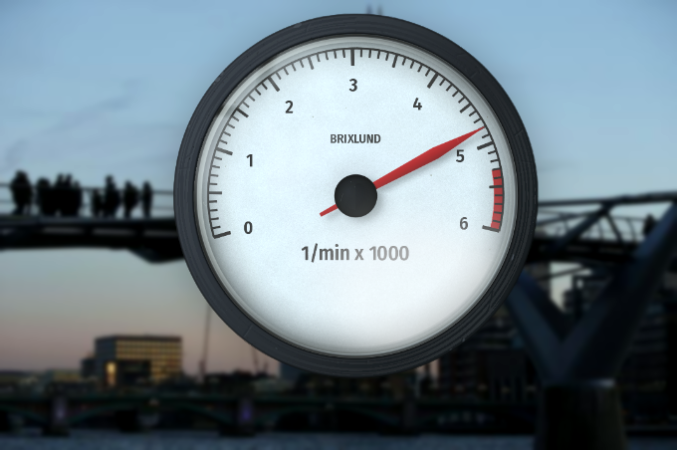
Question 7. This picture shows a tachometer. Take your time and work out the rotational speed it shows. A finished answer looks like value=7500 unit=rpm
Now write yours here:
value=4800 unit=rpm
